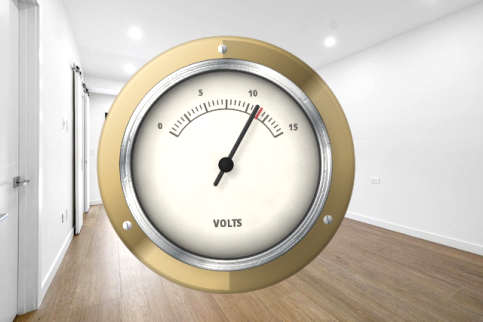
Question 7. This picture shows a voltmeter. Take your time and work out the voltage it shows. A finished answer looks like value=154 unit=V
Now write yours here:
value=11 unit=V
